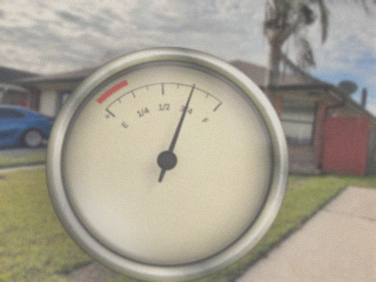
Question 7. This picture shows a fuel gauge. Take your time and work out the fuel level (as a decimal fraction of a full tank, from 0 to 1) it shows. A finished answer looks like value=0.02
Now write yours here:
value=0.75
